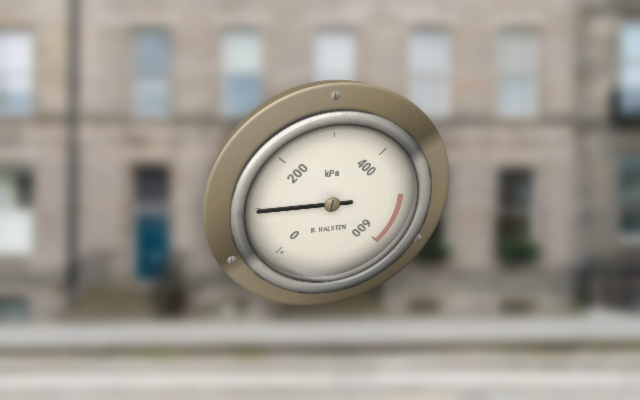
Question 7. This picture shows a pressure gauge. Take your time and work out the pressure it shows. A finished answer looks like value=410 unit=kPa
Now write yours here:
value=100 unit=kPa
